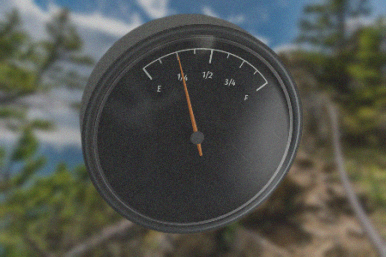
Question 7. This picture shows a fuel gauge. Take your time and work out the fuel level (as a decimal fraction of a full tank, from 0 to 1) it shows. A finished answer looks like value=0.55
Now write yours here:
value=0.25
